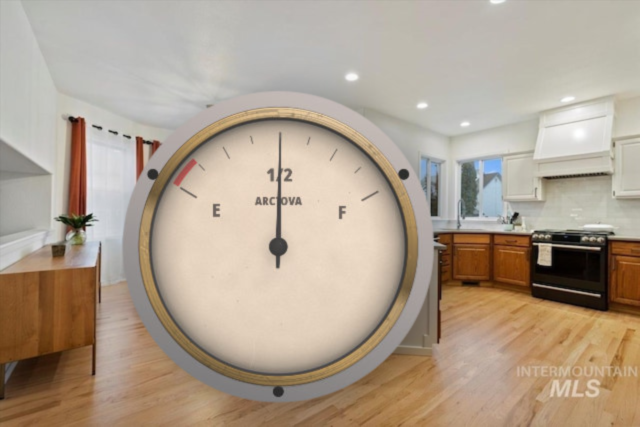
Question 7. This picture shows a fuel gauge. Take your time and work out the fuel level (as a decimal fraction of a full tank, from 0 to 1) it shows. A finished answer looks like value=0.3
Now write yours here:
value=0.5
